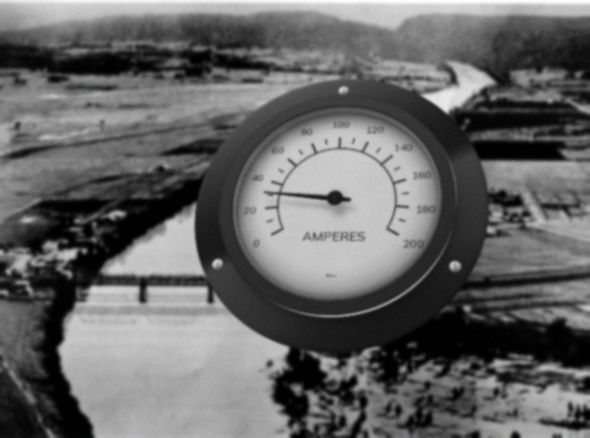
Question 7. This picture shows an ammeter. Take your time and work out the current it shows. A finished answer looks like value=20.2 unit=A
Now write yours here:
value=30 unit=A
